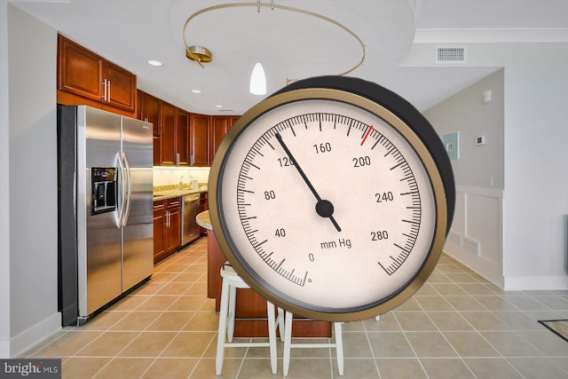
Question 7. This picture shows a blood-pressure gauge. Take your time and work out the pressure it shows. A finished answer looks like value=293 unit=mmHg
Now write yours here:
value=130 unit=mmHg
